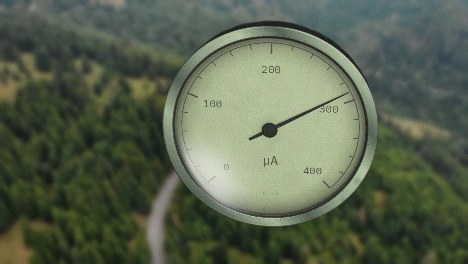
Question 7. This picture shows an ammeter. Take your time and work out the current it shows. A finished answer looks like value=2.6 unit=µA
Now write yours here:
value=290 unit=µA
